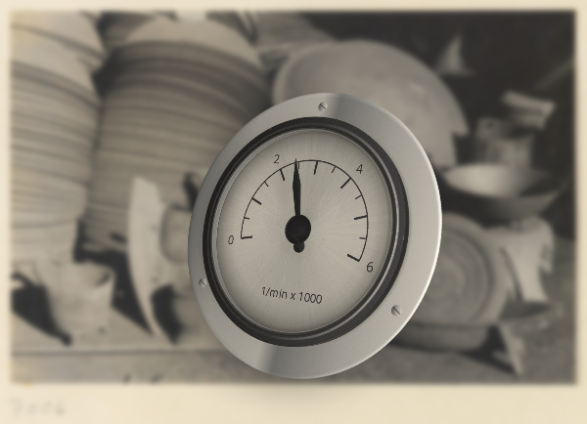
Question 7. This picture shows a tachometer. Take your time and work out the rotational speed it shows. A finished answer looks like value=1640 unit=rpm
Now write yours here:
value=2500 unit=rpm
